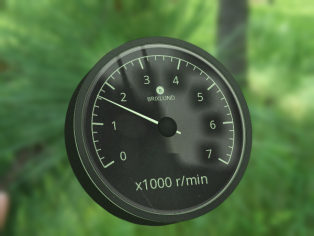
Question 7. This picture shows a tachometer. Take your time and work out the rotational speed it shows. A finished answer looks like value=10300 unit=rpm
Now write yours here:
value=1600 unit=rpm
